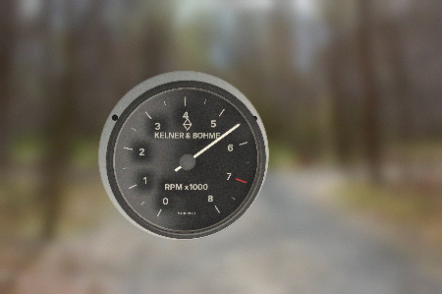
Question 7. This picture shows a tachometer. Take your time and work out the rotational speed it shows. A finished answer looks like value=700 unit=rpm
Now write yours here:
value=5500 unit=rpm
